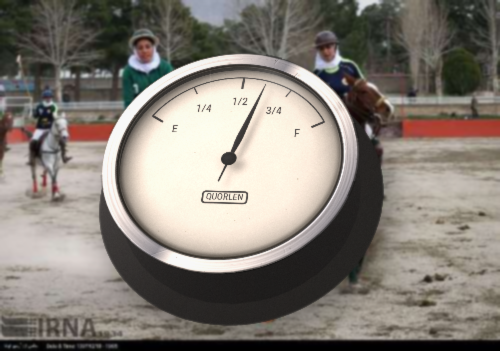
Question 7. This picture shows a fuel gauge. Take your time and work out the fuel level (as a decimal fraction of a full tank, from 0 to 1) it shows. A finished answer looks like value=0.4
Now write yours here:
value=0.625
